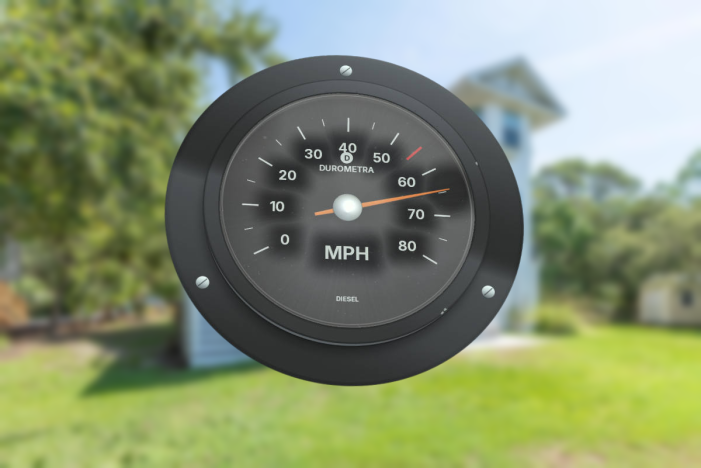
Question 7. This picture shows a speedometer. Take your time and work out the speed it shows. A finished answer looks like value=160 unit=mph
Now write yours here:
value=65 unit=mph
